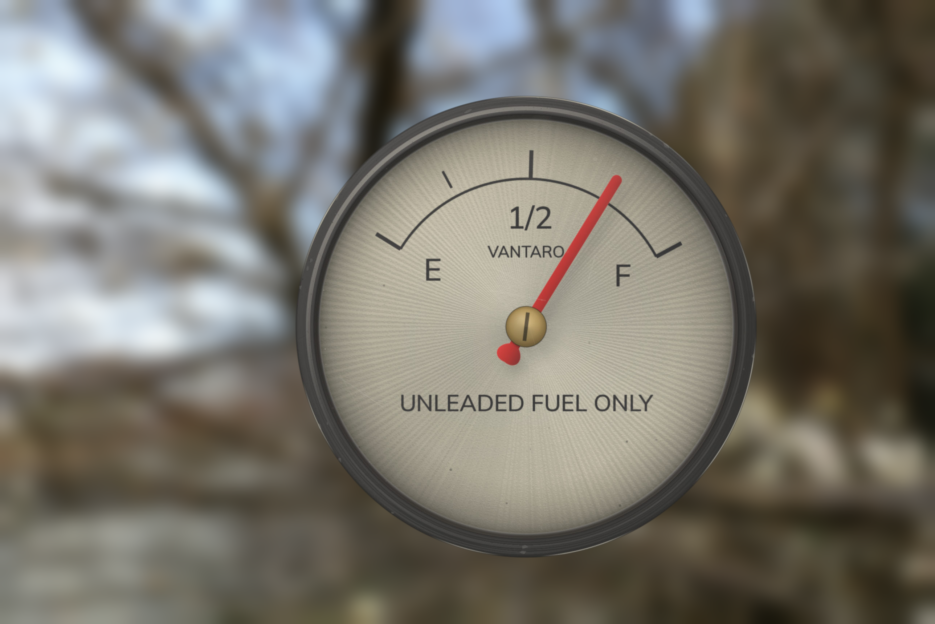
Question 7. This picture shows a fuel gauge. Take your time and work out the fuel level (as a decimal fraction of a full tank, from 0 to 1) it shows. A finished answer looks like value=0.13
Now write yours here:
value=0.75
